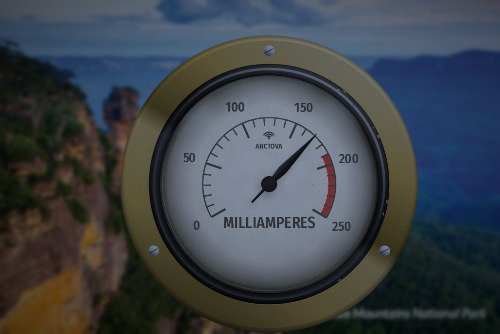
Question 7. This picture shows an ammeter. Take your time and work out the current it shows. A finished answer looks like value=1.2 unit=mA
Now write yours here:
value=170 unit=mA
